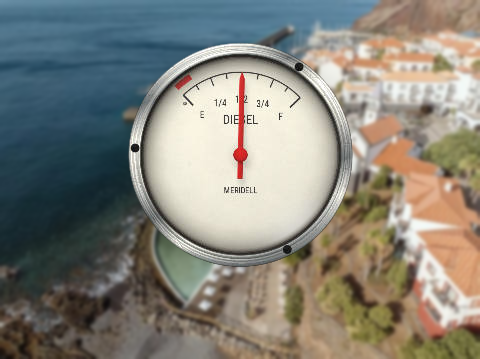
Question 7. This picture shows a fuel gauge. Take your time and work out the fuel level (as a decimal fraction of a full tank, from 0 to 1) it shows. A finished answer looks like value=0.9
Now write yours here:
value=0.5
